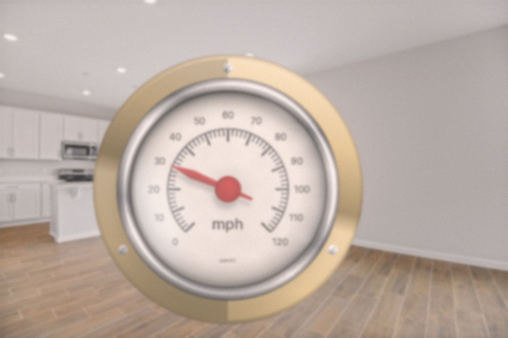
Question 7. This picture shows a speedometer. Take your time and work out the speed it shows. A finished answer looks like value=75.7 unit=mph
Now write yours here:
value=30 unit=mph
